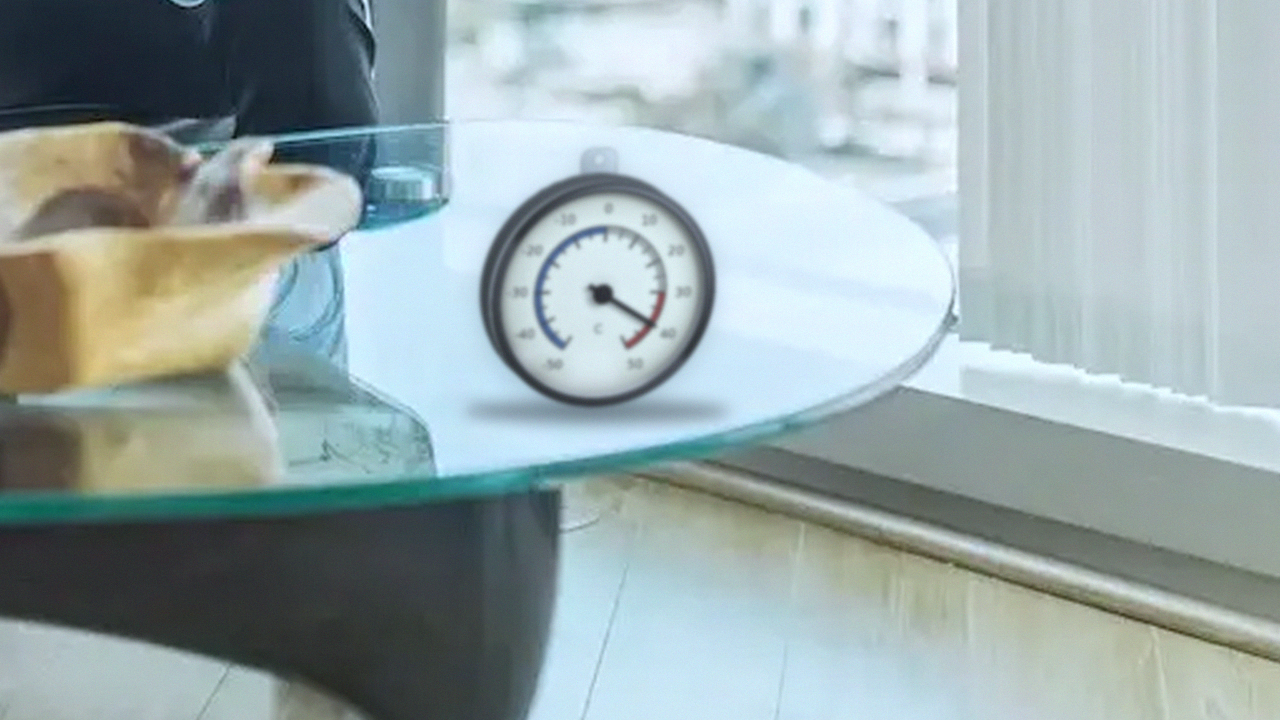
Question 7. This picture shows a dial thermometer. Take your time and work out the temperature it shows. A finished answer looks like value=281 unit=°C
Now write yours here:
value=40 unit=°C
